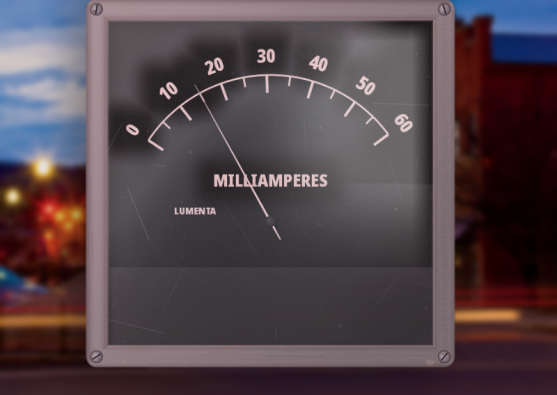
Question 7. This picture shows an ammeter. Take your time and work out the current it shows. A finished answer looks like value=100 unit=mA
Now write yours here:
value=15 unit=mA
